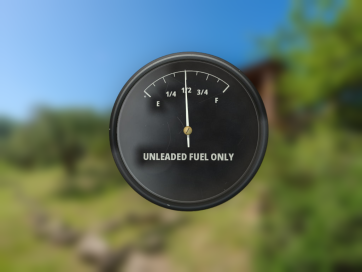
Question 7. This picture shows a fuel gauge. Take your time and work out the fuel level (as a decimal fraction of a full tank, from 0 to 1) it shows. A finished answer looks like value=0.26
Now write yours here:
value=0.5
